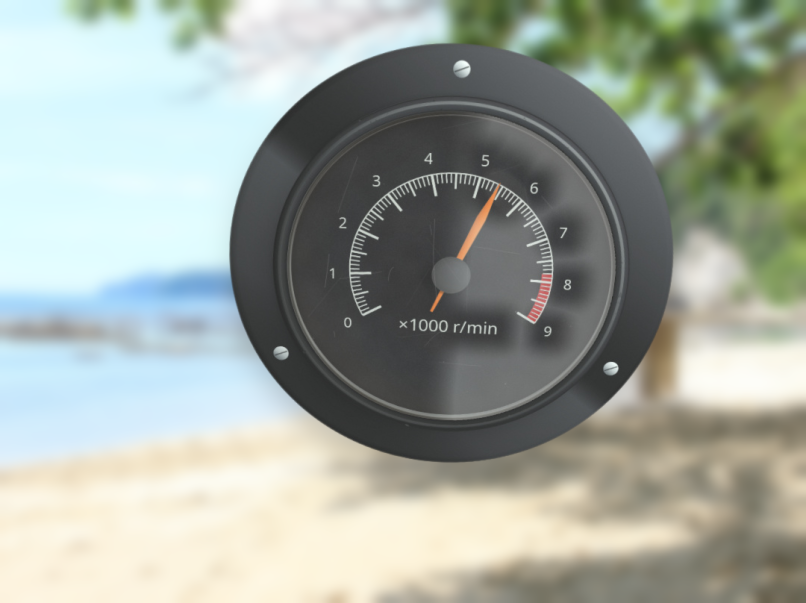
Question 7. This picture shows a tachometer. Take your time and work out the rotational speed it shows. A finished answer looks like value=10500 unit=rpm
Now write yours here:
value=5400 unit=rpm
